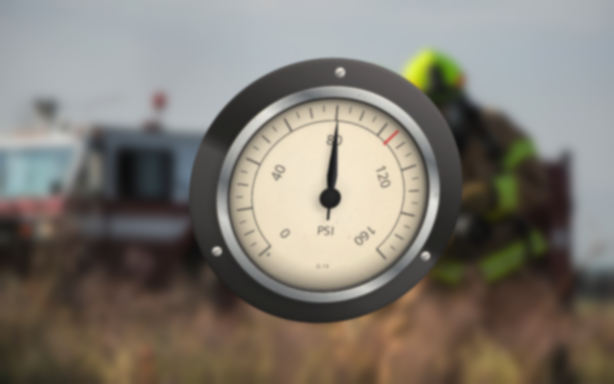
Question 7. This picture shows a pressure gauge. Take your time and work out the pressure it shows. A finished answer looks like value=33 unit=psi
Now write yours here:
value=80 unit=psi
